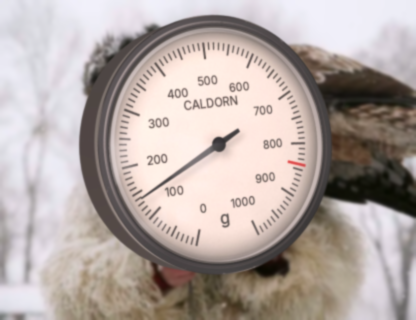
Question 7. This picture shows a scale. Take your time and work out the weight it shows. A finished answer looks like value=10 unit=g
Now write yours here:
value=140 unit=g
